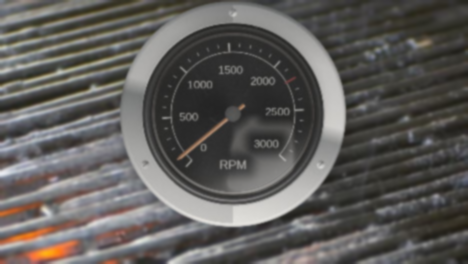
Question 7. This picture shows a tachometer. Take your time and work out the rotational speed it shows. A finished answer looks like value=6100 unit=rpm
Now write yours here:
value=100 unit=rpm
